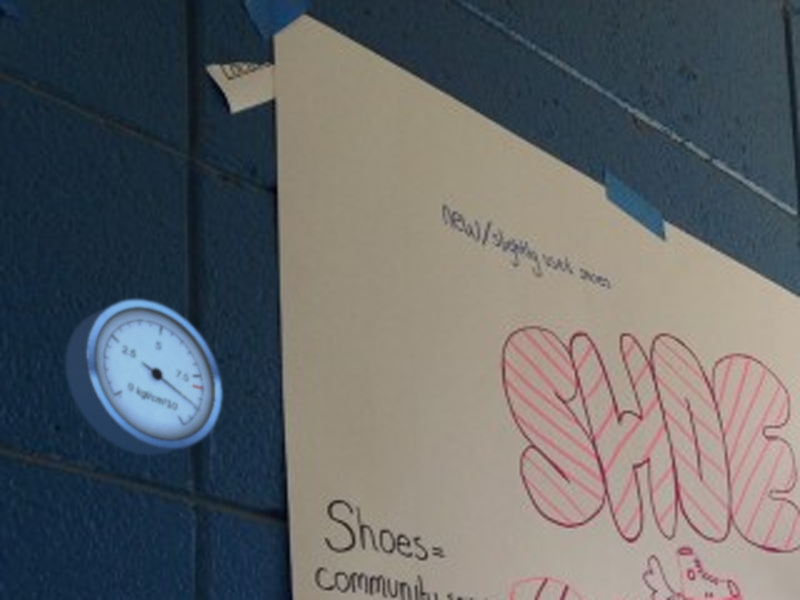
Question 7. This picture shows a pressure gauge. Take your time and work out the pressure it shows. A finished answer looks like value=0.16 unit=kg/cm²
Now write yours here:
value=9 unit=kg/cm²
